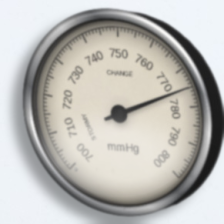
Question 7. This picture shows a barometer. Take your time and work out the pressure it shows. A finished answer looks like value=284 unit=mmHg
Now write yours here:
value=775 unit=mmHg
